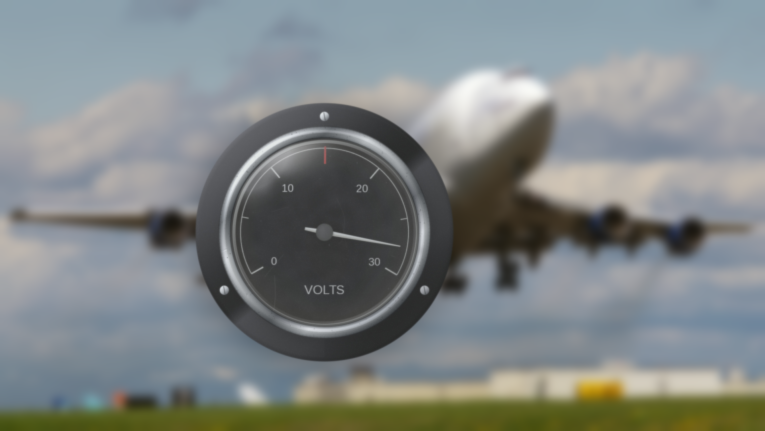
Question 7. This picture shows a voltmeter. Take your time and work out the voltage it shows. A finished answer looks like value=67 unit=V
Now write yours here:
value=27.5 unit=V
